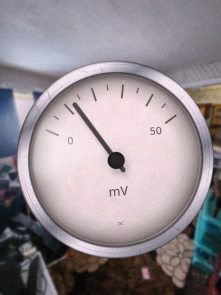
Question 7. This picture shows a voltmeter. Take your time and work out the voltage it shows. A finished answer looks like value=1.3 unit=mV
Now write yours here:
value=12.5 unit=mV
